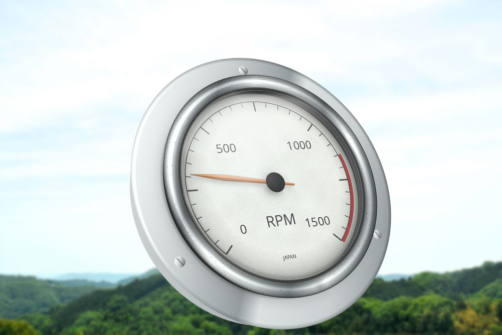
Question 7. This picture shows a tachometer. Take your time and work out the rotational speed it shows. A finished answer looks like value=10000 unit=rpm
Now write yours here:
value=300 unit=rpm
